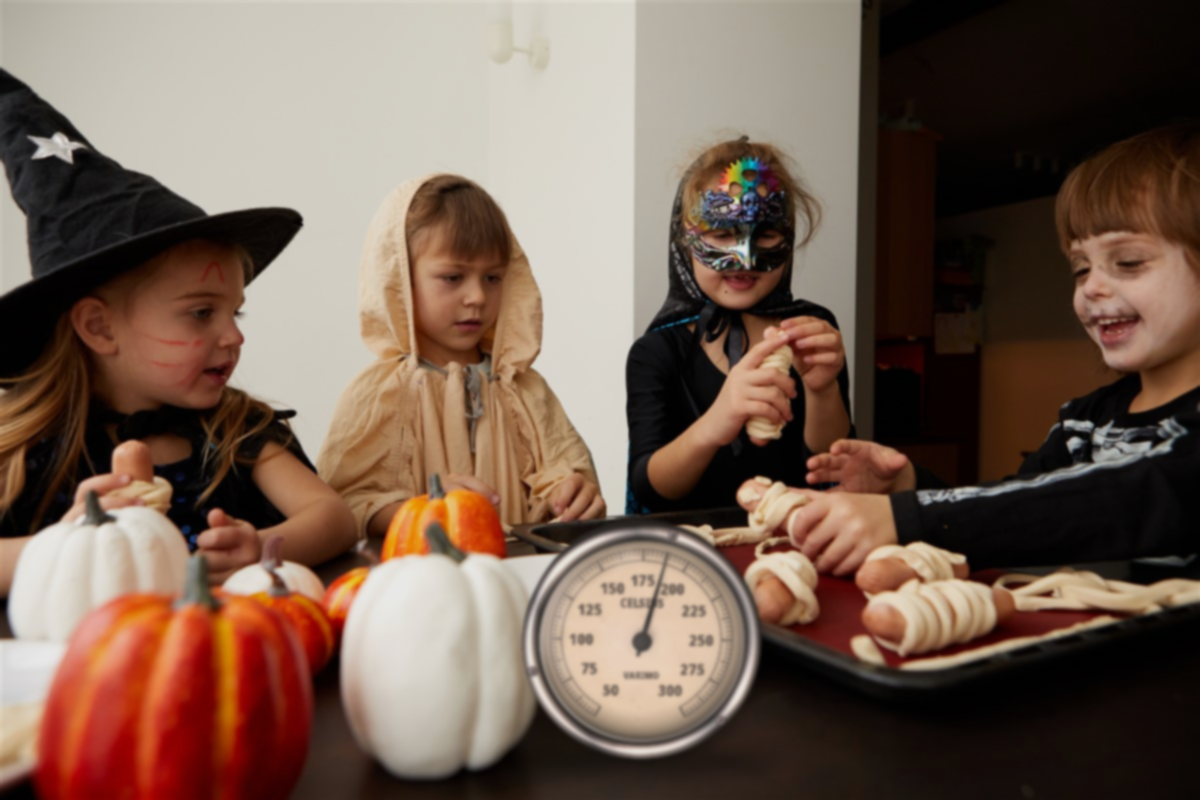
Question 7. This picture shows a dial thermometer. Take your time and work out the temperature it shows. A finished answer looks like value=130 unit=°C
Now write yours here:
value=187.5 unit=°C
